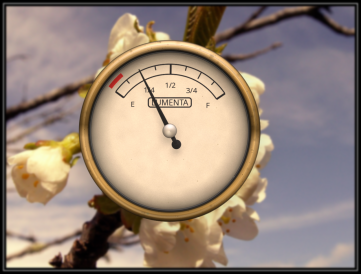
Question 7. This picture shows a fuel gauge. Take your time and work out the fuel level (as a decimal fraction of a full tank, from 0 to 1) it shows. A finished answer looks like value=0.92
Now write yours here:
value=0.25
